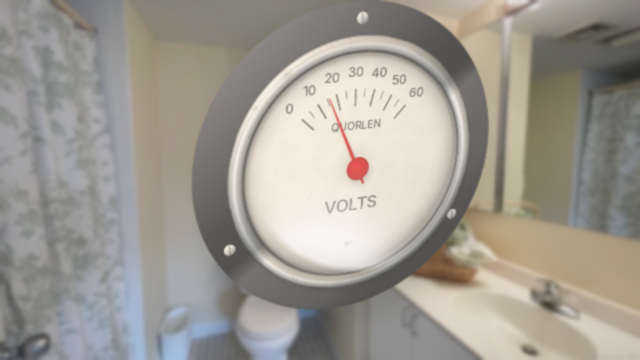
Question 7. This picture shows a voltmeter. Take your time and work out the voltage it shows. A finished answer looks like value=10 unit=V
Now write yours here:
value=15 unit=V
